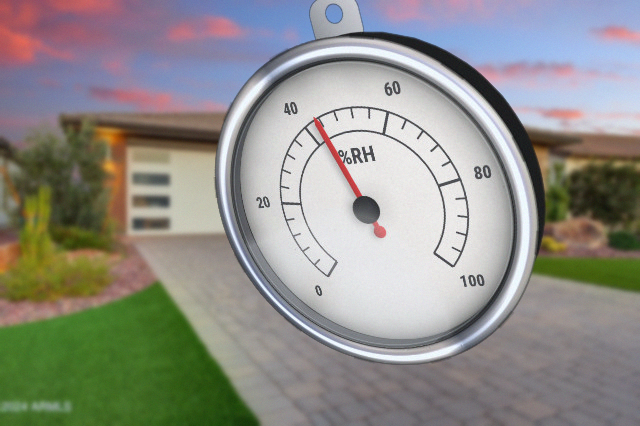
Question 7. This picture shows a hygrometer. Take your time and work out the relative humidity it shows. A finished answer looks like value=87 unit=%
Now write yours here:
value=44 unit=%
